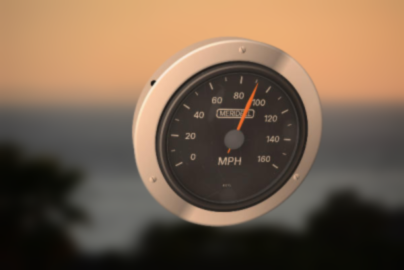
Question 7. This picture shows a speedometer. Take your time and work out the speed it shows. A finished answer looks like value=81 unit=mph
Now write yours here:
value=90 unit=mph
